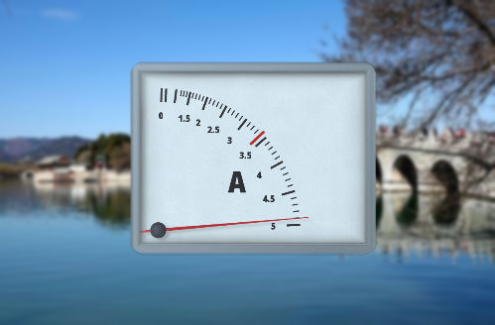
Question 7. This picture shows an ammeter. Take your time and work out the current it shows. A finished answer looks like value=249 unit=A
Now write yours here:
value=4.9 unit=A
